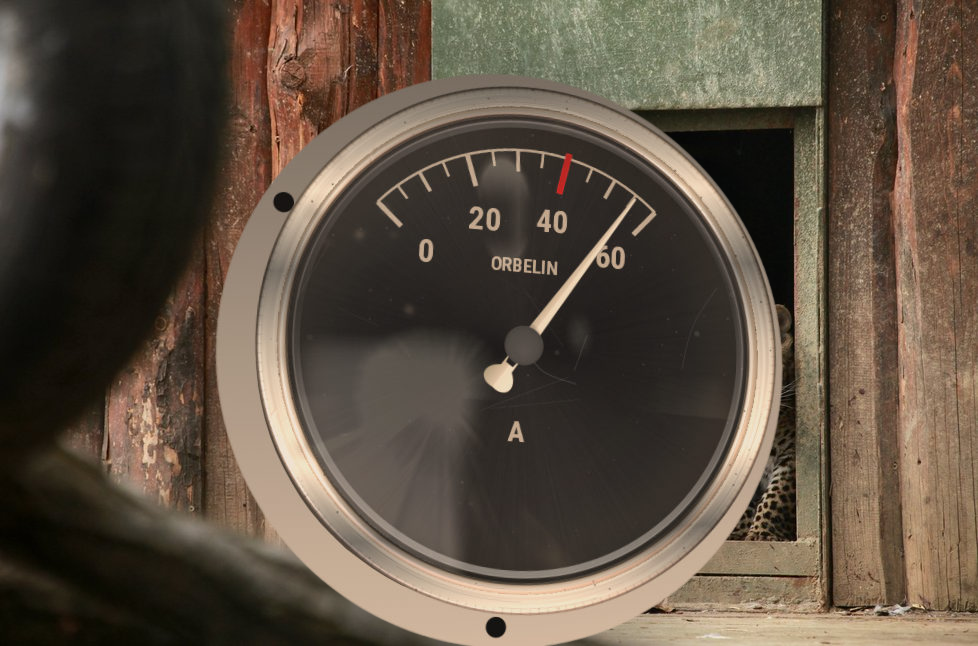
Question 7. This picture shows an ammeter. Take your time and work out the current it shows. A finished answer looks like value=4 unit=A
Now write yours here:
value=55 unit=A
